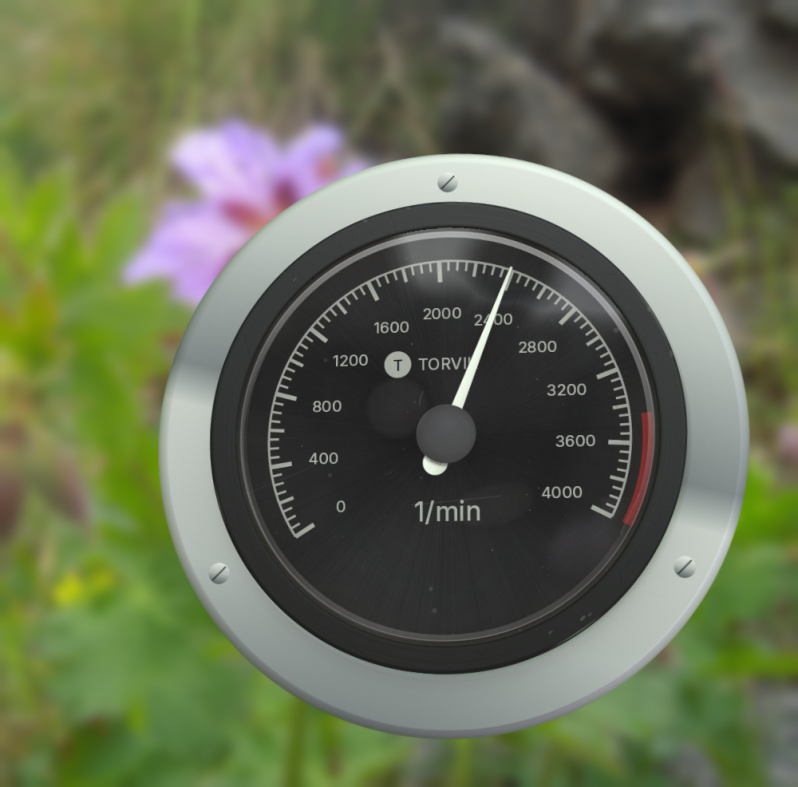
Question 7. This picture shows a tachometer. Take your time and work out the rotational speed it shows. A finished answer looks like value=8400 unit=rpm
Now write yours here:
value=2400 unit=rpm
